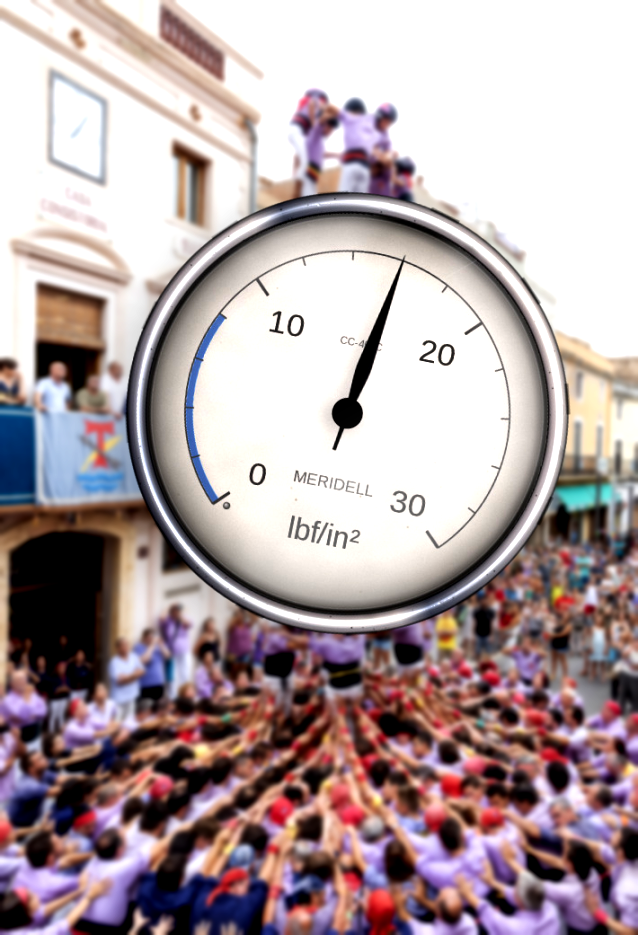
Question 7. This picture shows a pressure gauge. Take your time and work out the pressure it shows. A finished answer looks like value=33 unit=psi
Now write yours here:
value=16 unit=psi
